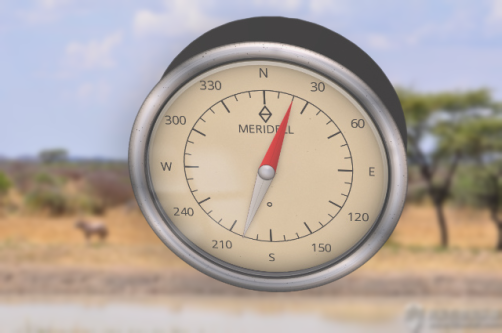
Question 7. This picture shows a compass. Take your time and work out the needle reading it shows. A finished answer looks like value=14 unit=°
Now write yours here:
value=20 unit=°
